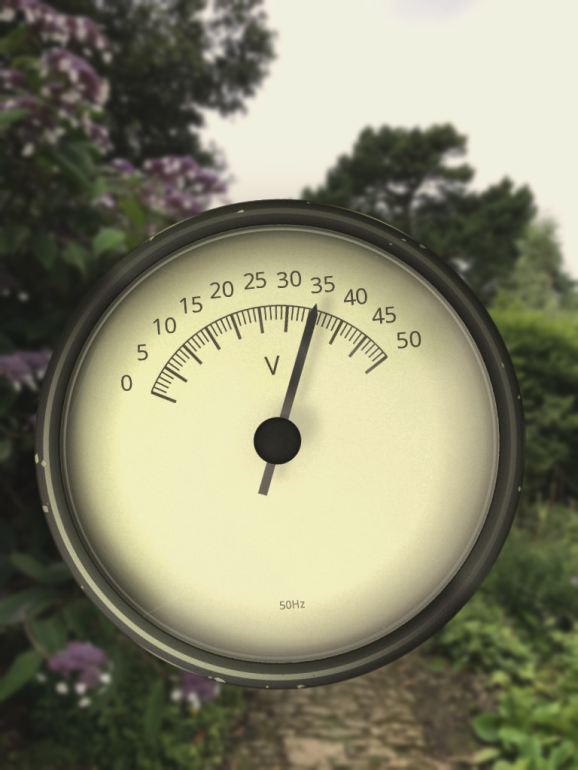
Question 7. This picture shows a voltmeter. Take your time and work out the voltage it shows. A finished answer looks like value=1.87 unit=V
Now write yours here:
value=35 unit=V
